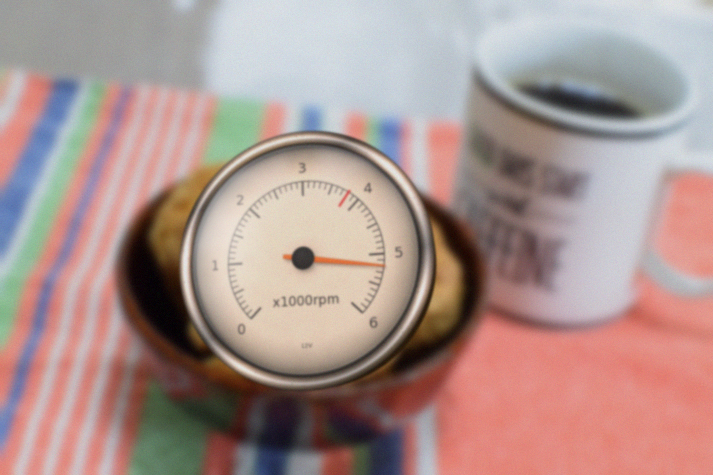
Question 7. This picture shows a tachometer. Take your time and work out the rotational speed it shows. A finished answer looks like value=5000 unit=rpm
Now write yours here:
value=5200 unit=rpm
